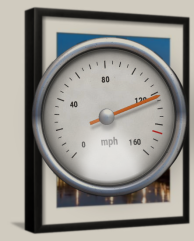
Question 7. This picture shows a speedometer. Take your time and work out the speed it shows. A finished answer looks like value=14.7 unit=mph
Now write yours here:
value=122.5 unit=mph
